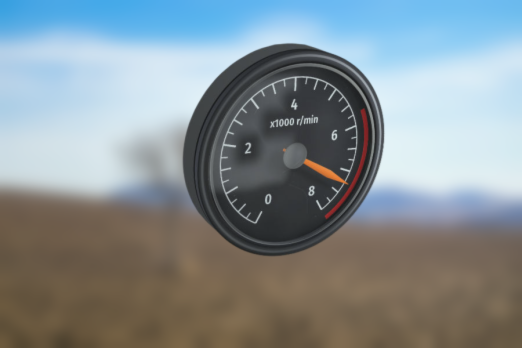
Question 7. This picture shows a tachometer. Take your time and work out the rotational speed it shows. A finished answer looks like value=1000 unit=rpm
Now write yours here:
value=7250 unit=rpm
